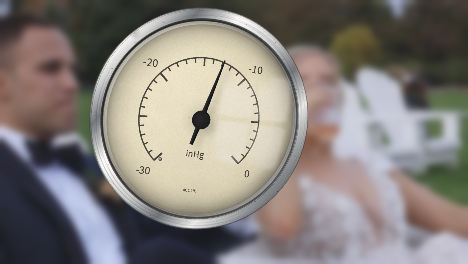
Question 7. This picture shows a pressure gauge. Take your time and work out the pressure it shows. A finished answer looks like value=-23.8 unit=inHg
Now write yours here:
value=-13 unit=inHg
